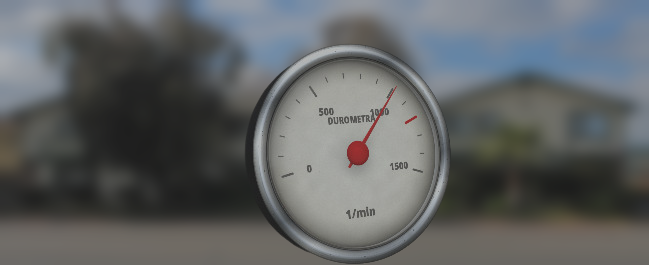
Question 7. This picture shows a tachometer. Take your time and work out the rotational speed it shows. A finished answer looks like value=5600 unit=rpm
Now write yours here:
value=1000 unit=rpm
